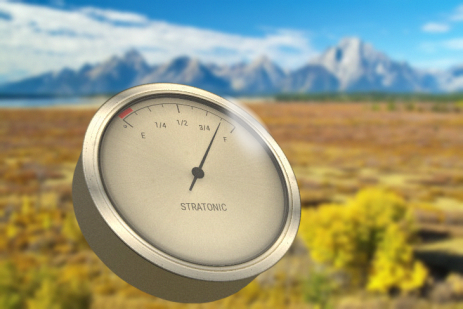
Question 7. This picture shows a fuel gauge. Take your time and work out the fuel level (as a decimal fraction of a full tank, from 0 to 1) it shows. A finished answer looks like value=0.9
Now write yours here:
value=0.875
